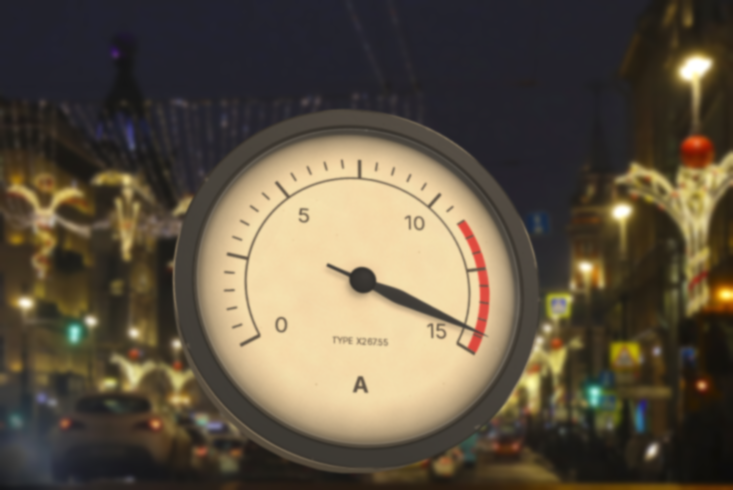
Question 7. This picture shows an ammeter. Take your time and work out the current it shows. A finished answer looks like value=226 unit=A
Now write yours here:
value=14.5 unit=A
